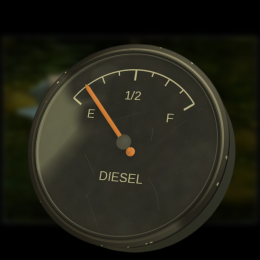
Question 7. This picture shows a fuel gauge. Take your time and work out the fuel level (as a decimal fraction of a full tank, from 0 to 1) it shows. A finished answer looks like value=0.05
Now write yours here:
value=0.125
